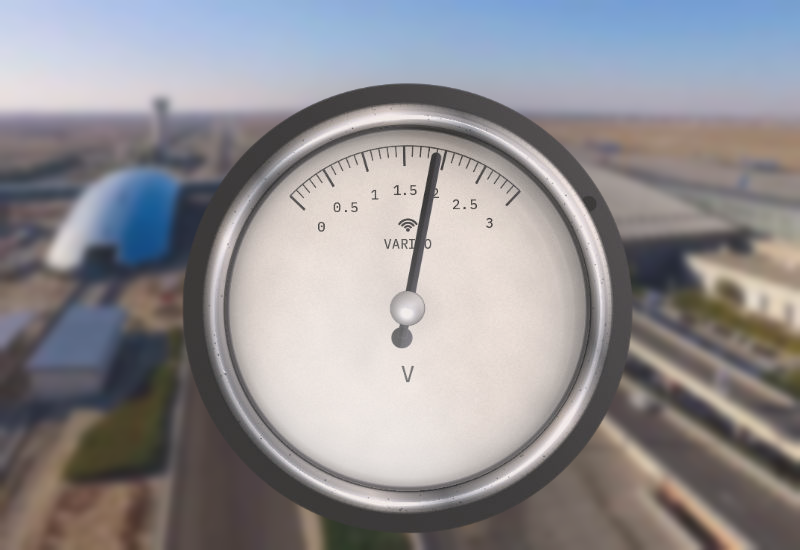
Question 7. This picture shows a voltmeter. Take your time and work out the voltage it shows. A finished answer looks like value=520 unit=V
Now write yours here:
value=1.9 unit=V
